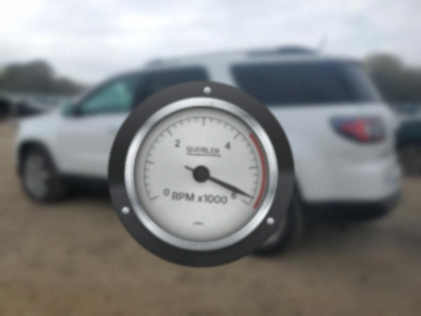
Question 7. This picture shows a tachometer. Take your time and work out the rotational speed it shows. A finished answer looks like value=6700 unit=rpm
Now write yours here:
value=5800 unit=rpm
